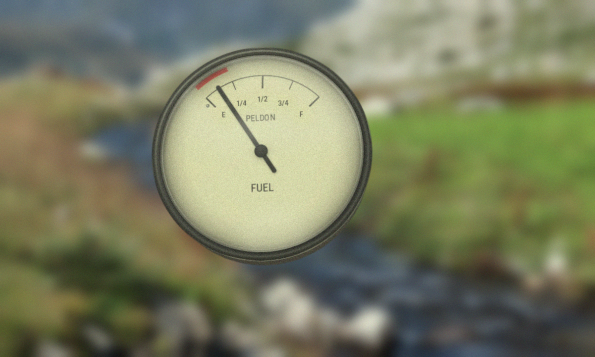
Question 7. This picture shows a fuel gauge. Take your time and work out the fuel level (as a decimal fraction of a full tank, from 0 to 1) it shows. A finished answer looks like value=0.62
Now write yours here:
value=0.125
